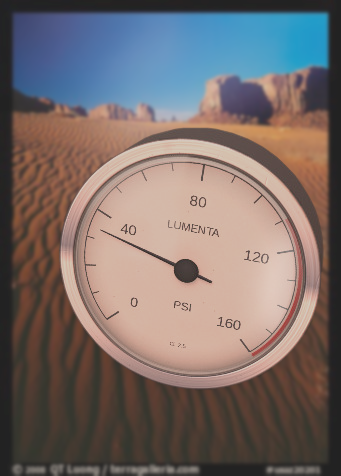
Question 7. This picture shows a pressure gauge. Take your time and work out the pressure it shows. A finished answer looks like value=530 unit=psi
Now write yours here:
value=35 unit=psi
